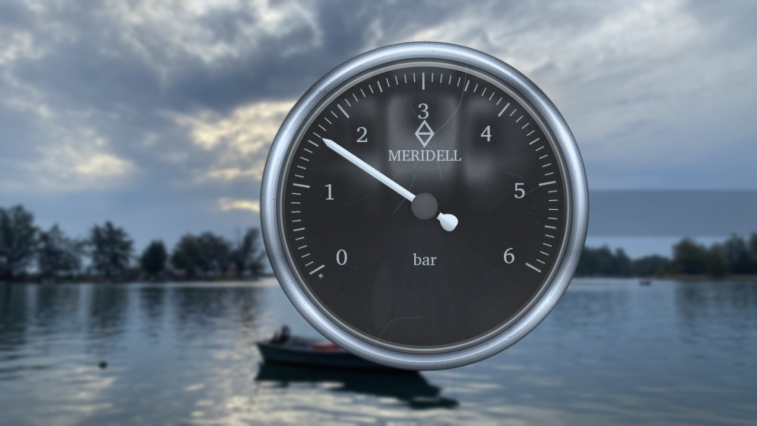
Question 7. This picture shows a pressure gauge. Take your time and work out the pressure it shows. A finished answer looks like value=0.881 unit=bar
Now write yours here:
value=1.6 unit=bar
